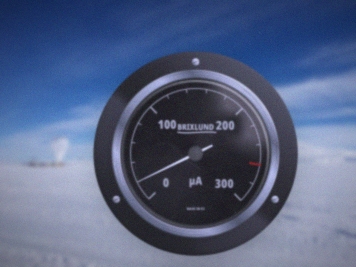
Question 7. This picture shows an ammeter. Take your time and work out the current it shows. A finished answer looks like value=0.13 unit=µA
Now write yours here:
value=20 unit=µA
